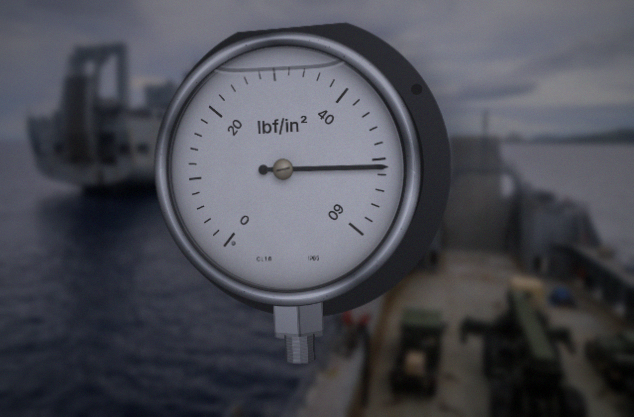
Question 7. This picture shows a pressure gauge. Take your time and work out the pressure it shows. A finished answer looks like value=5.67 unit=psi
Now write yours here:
value=51 unit=psi
